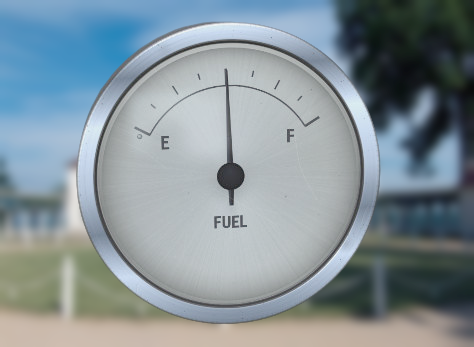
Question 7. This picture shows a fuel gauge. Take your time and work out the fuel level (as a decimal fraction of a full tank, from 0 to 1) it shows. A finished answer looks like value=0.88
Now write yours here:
value=0.5
